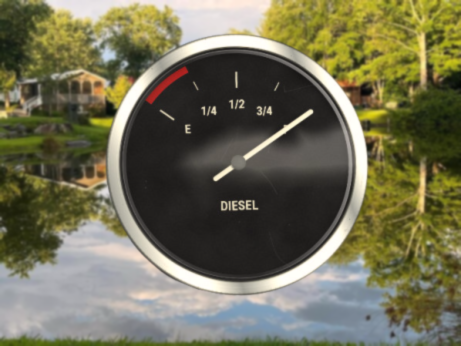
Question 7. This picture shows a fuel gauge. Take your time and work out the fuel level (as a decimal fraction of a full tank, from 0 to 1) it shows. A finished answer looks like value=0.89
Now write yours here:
value=1
